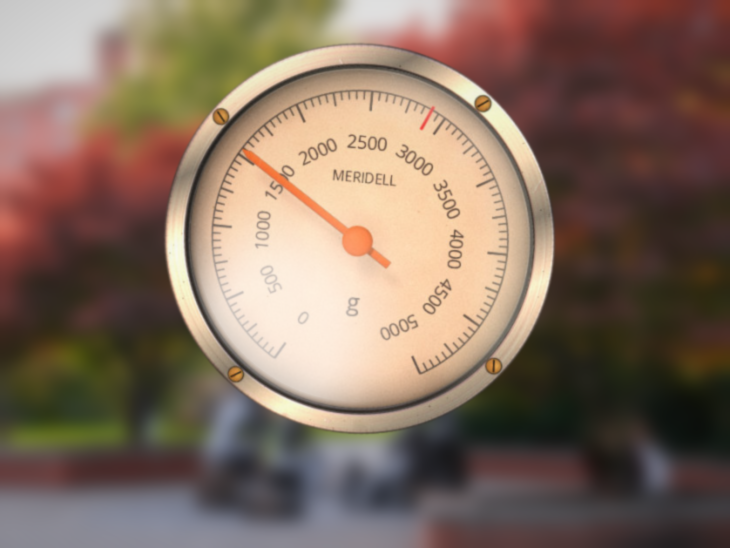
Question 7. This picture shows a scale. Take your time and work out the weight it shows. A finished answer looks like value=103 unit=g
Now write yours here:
value=1550 unit=g
